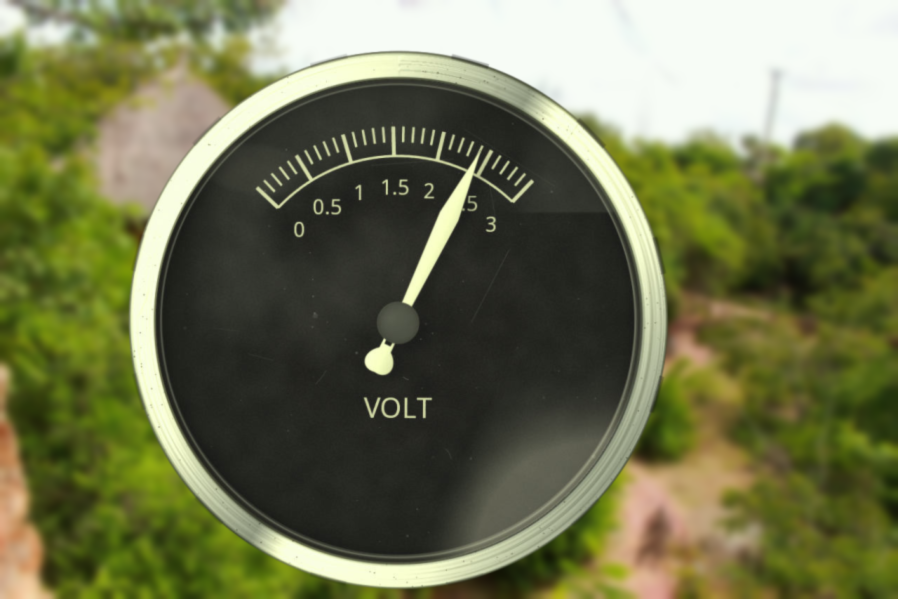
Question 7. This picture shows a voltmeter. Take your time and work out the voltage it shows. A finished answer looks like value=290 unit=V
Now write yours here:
value=2.4 unit=V
